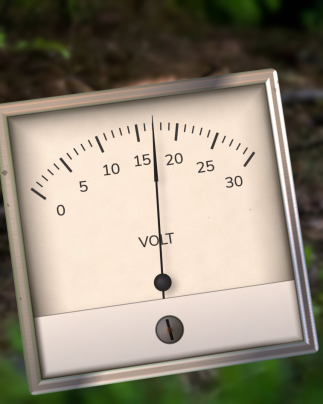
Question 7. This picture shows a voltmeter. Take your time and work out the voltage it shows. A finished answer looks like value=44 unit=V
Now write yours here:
value=17 unit=V
